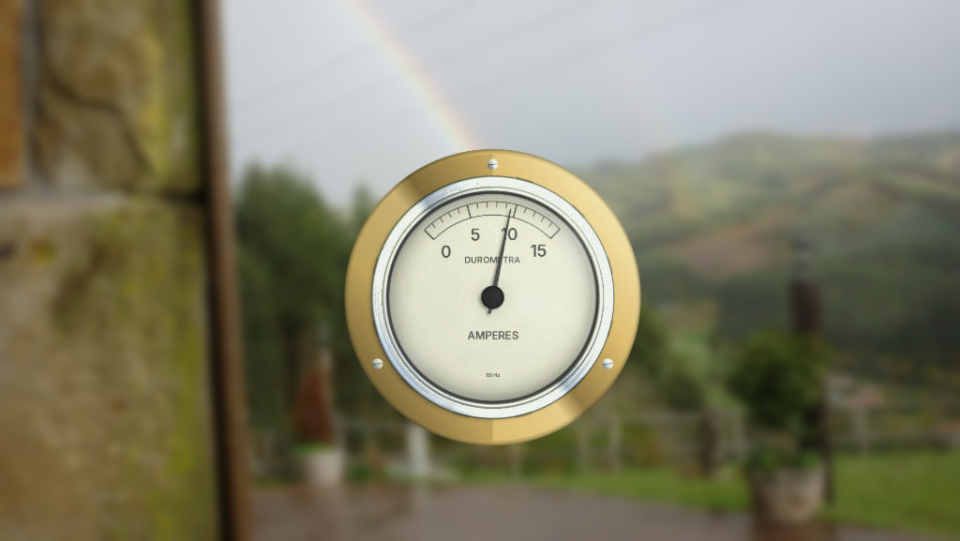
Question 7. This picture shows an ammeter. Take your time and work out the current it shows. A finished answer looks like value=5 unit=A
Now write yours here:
value=9.5 unit=A
